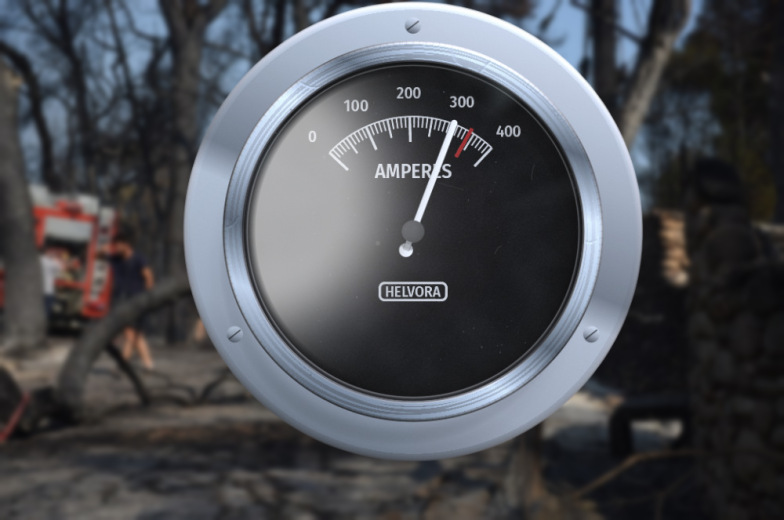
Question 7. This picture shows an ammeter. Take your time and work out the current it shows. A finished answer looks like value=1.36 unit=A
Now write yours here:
value=300 unit=A
